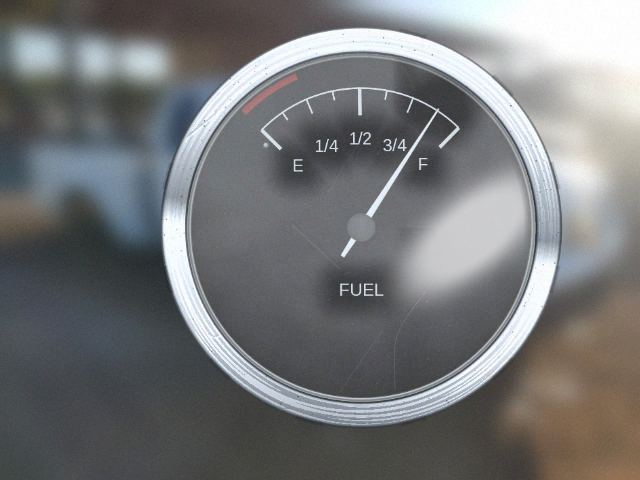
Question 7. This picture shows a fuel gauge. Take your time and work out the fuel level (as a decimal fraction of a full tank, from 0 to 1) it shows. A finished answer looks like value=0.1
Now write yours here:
value=0.875
